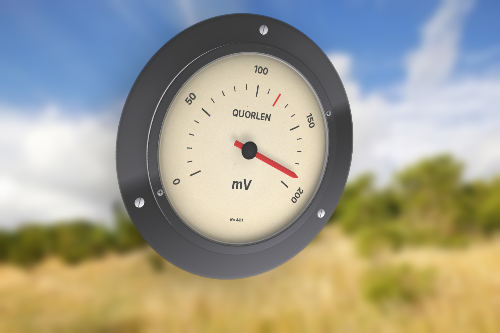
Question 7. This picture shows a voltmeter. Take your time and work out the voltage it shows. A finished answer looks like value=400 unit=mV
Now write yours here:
value=190 unit=mV
